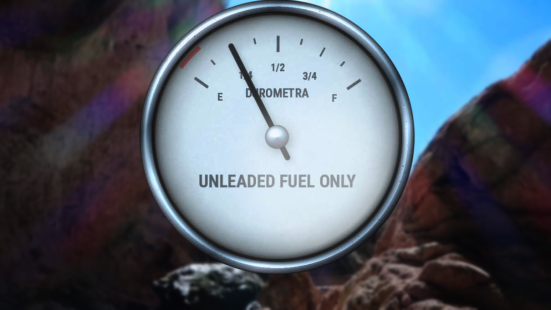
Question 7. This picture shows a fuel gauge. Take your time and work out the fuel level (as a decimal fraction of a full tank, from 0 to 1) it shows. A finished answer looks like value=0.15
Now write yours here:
value=0.25
